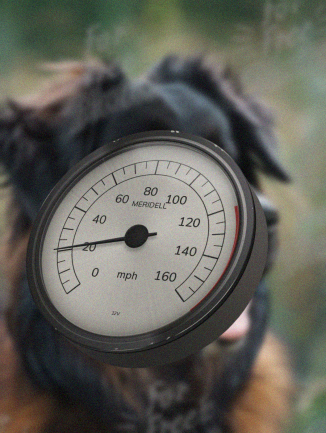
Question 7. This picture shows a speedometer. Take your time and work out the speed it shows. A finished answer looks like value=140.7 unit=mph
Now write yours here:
value=20 unit=mph
